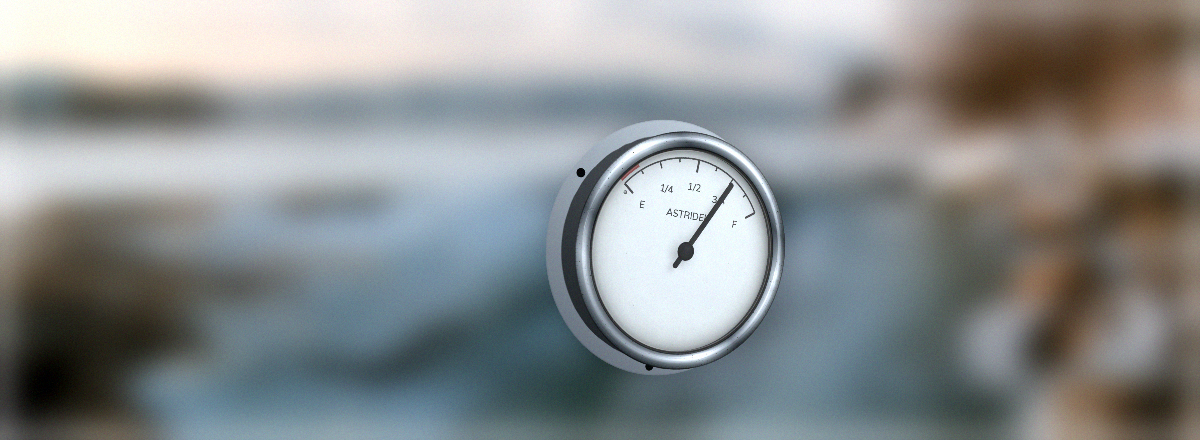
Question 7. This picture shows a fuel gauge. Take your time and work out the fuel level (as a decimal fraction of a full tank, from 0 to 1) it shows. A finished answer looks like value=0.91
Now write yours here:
value=0.75
